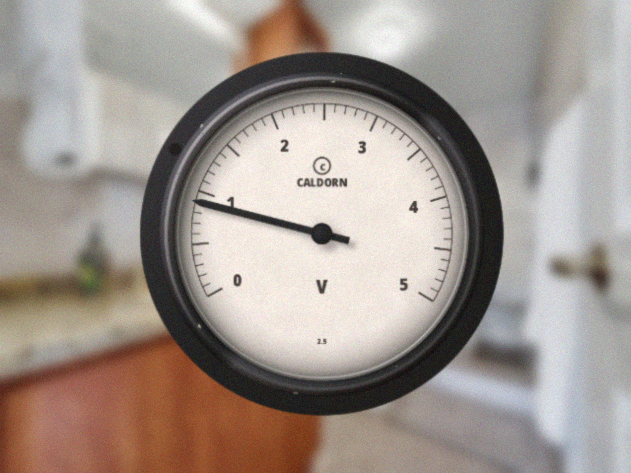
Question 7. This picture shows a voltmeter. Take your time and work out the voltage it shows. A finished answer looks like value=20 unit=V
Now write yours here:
value=0.9 unit=V
